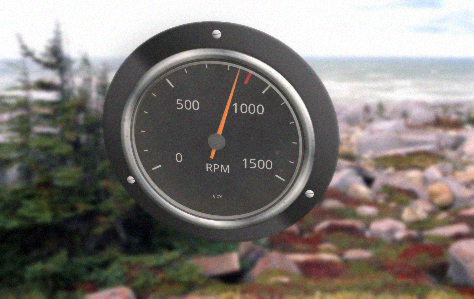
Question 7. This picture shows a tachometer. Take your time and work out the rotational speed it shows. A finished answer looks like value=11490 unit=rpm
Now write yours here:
value=850 unit=rpm
